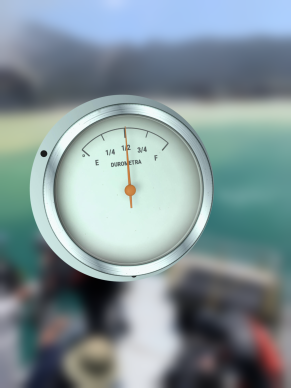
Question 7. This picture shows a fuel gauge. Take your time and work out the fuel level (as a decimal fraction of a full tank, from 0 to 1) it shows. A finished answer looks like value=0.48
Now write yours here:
value=0.5
